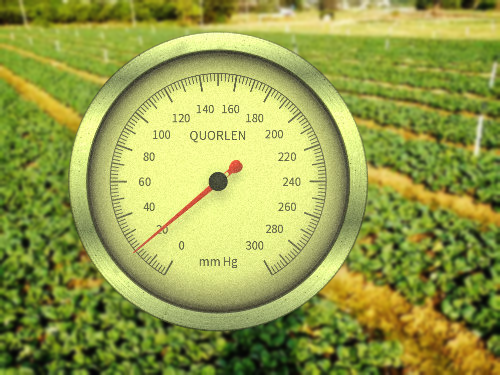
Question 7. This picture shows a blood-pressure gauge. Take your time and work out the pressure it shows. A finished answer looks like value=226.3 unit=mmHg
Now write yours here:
value=20 unit=mmHg
